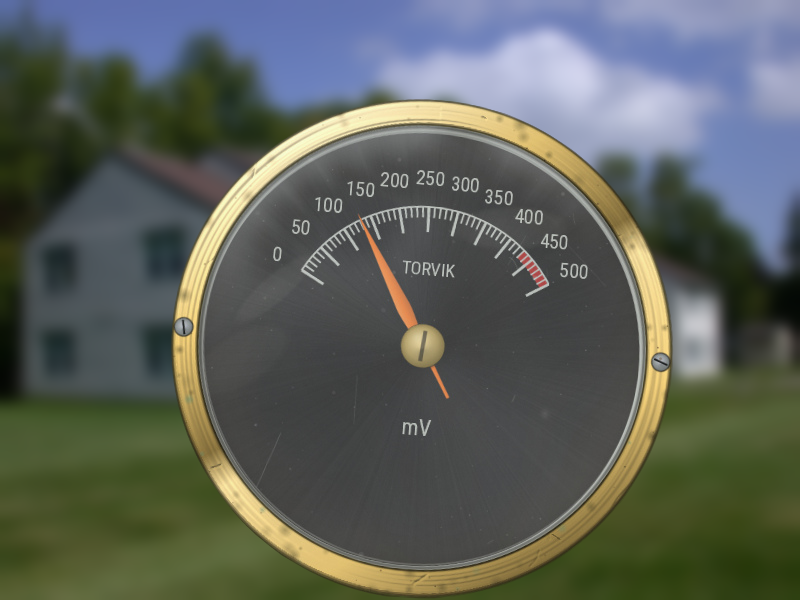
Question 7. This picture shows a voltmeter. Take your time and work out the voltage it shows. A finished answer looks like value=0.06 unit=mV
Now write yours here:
value=130 unit=mV
